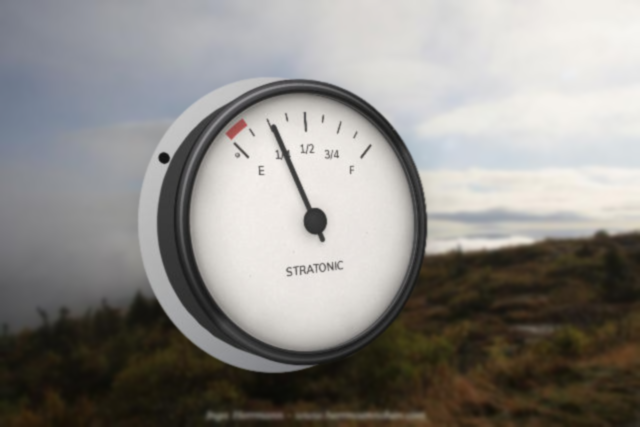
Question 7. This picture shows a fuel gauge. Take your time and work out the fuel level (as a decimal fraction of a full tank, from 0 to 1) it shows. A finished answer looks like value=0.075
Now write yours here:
value=0.25
